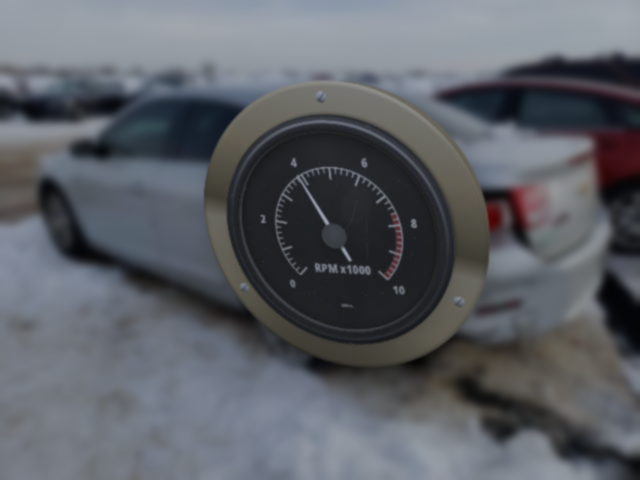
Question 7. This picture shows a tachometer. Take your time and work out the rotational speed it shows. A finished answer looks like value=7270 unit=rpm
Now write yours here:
value=4000 unit=rpm
